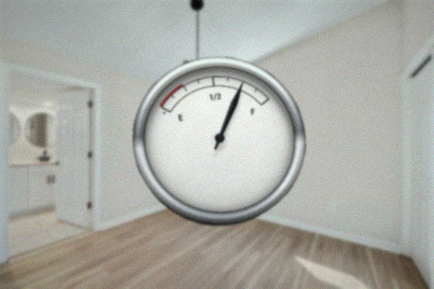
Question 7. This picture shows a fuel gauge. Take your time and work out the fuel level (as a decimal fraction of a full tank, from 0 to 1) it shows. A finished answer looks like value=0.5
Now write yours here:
value=0.75
